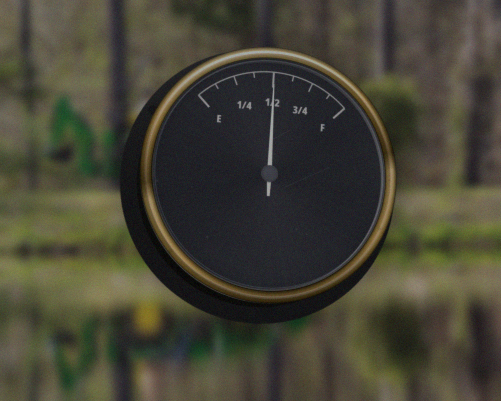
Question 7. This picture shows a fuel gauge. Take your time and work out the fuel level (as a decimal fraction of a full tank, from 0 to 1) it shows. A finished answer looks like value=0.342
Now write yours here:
value=0.5
